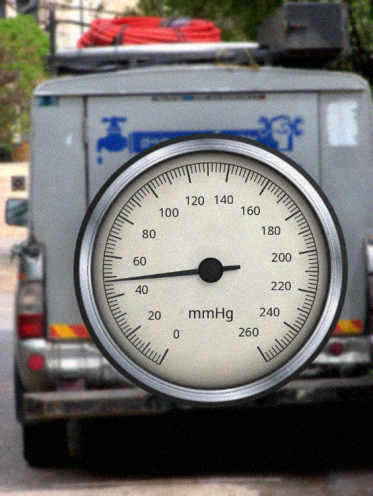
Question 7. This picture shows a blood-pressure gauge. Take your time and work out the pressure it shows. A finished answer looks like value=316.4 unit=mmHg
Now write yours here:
value=48 unit=mmHg
